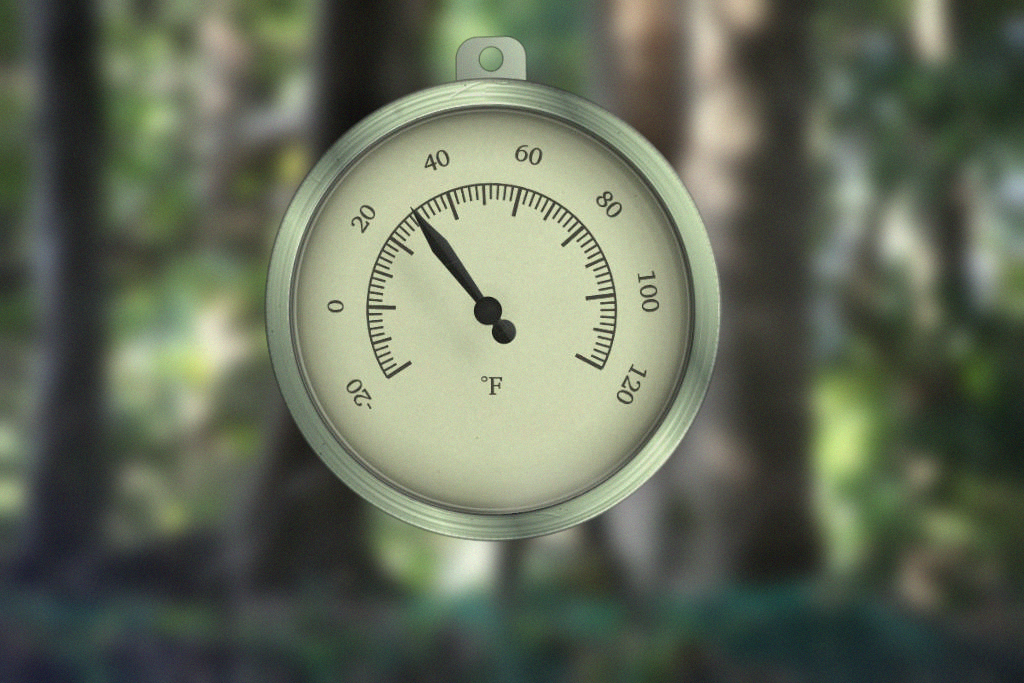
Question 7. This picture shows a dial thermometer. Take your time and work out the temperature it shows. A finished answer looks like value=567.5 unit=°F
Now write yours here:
value=30 unit=°F
